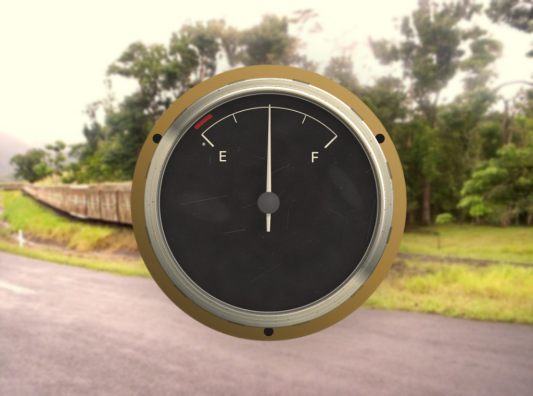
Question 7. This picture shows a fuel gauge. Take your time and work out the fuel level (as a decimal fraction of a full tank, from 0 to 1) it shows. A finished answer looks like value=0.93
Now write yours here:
value=0.5
